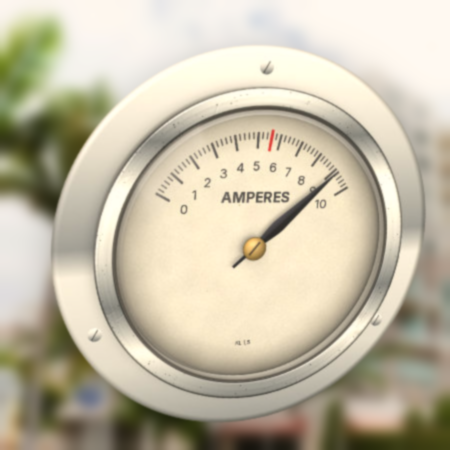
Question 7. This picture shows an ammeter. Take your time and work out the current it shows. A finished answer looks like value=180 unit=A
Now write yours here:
value=9 unit=A
